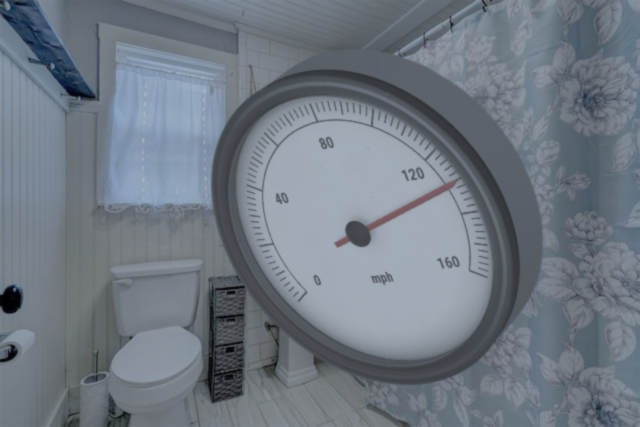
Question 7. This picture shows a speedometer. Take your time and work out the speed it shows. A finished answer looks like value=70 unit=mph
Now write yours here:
value=130 unit=mph
